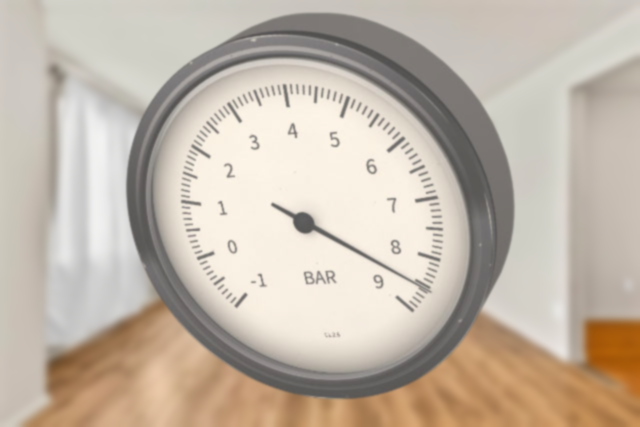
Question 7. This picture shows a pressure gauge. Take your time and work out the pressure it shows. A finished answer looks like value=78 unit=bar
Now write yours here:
value=8.5 unit=bar
